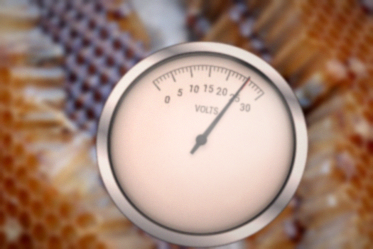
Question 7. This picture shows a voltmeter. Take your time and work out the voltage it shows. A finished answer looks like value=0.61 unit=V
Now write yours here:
value=25 unit=V
